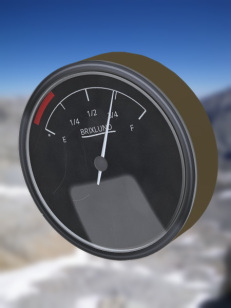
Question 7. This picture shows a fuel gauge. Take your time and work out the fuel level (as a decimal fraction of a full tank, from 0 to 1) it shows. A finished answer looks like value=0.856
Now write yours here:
value=0.75
